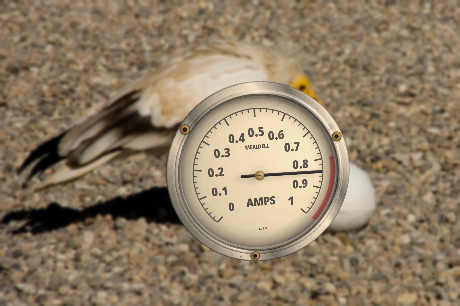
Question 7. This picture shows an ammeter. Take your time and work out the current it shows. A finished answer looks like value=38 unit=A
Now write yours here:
value=0.84 unit=A
